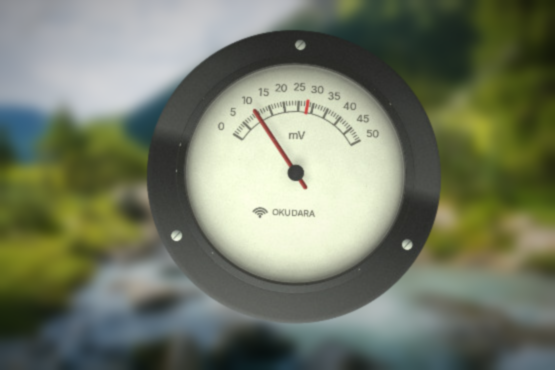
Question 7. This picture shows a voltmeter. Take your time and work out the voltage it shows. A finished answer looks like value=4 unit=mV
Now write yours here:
value=10 unit=mV
